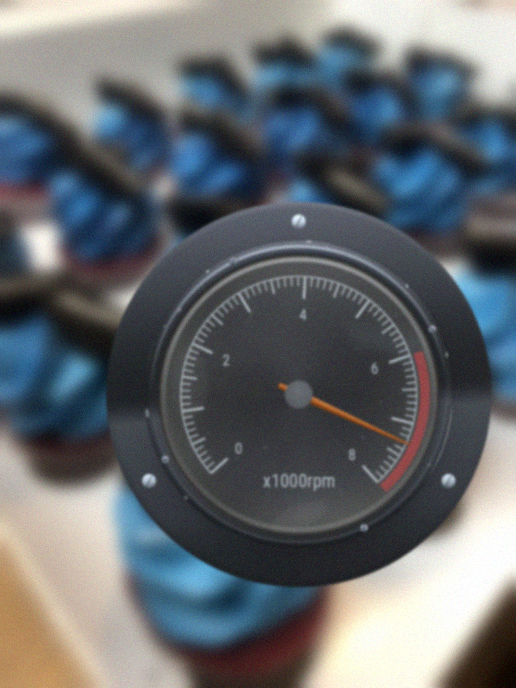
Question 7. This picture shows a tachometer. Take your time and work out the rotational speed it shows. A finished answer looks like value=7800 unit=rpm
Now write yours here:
value=7300 unit=rpm
